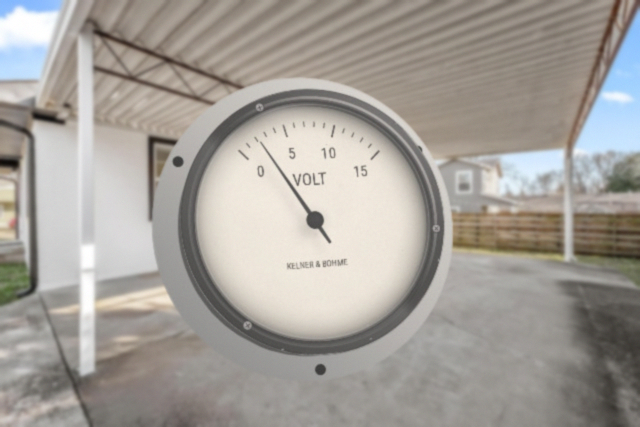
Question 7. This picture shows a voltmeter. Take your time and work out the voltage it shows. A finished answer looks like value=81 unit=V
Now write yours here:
value=2 unit=V
